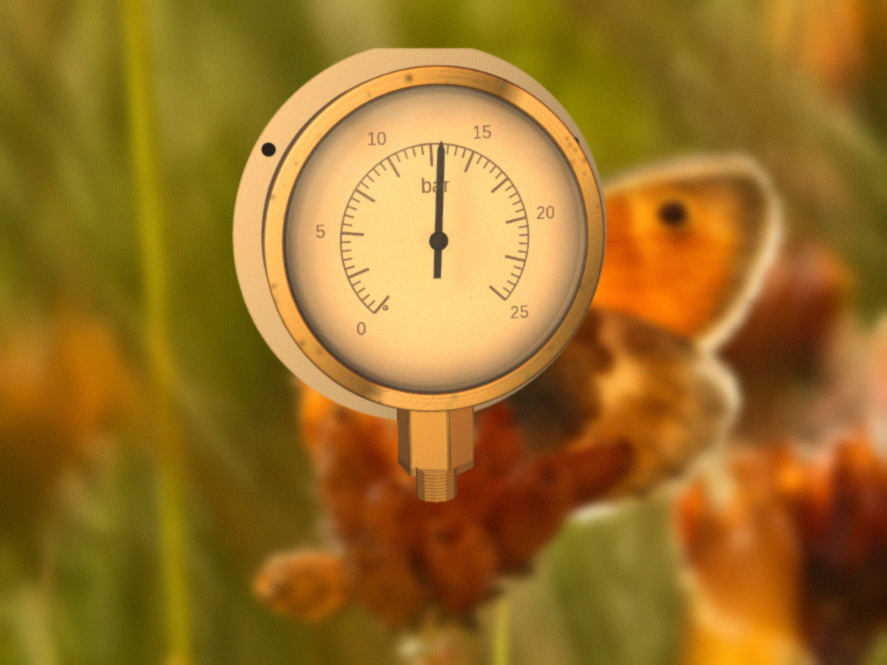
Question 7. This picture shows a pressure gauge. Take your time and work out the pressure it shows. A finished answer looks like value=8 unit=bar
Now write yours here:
value=13 unit=bar
